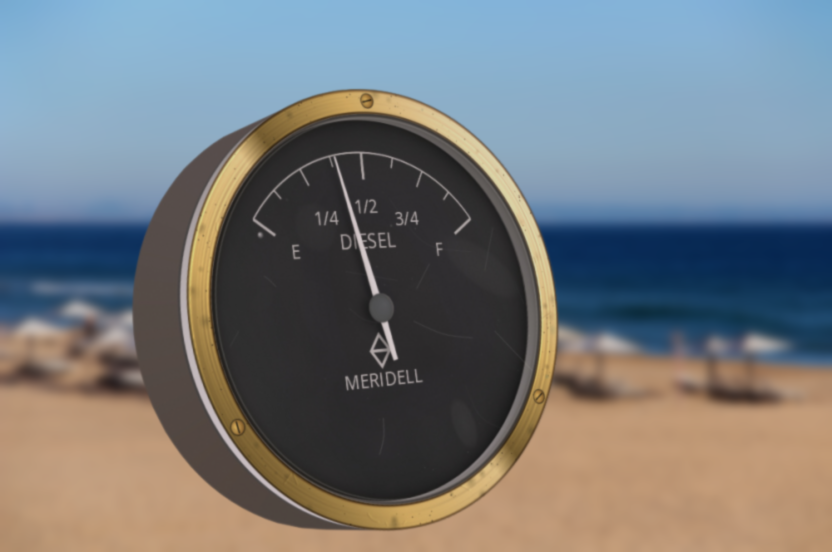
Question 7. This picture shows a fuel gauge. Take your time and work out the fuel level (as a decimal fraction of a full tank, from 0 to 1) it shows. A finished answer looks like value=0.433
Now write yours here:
value=0.375
